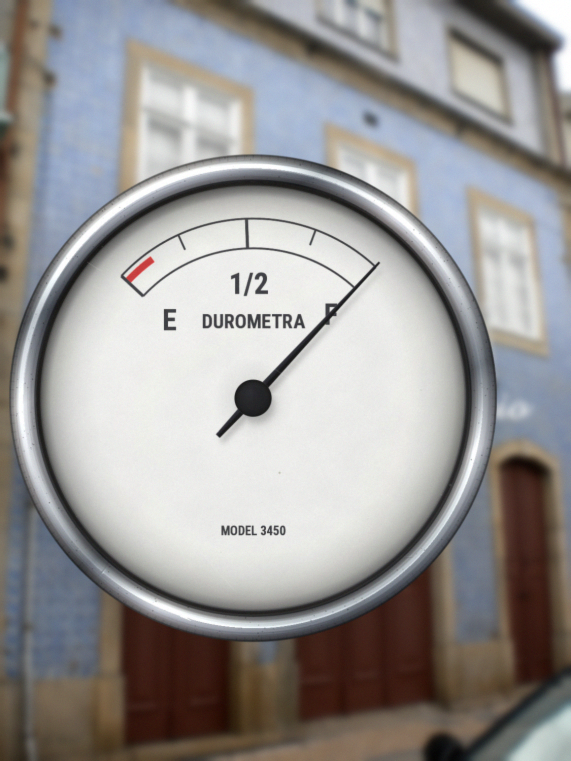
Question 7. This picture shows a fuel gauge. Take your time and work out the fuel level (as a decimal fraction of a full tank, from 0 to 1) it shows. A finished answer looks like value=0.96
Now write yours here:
value=1
